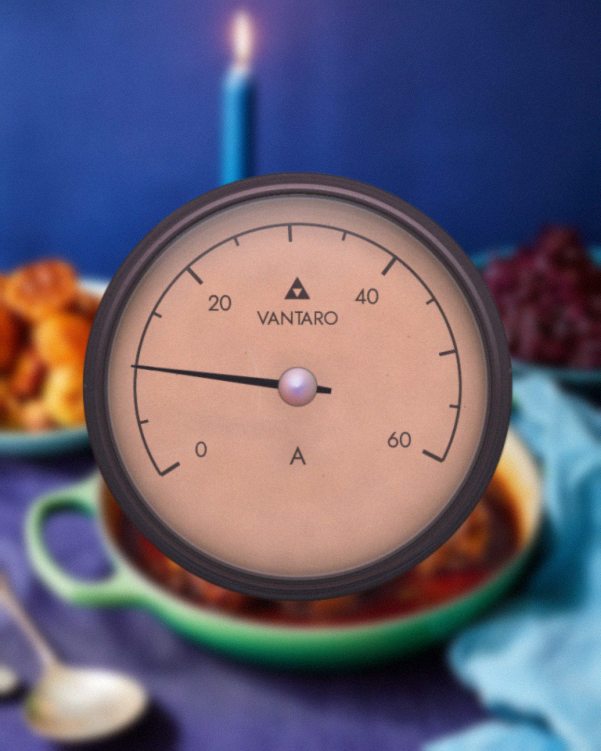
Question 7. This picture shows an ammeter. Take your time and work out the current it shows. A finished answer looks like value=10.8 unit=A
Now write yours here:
value=10 unit=A
